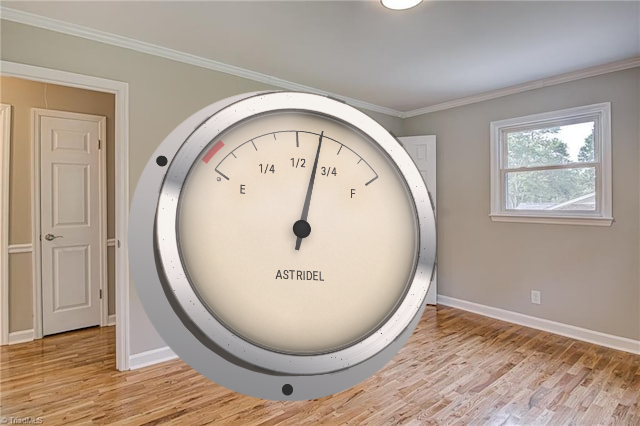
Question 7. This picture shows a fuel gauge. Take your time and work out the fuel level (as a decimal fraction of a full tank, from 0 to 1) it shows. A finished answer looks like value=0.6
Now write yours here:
value=0.625
